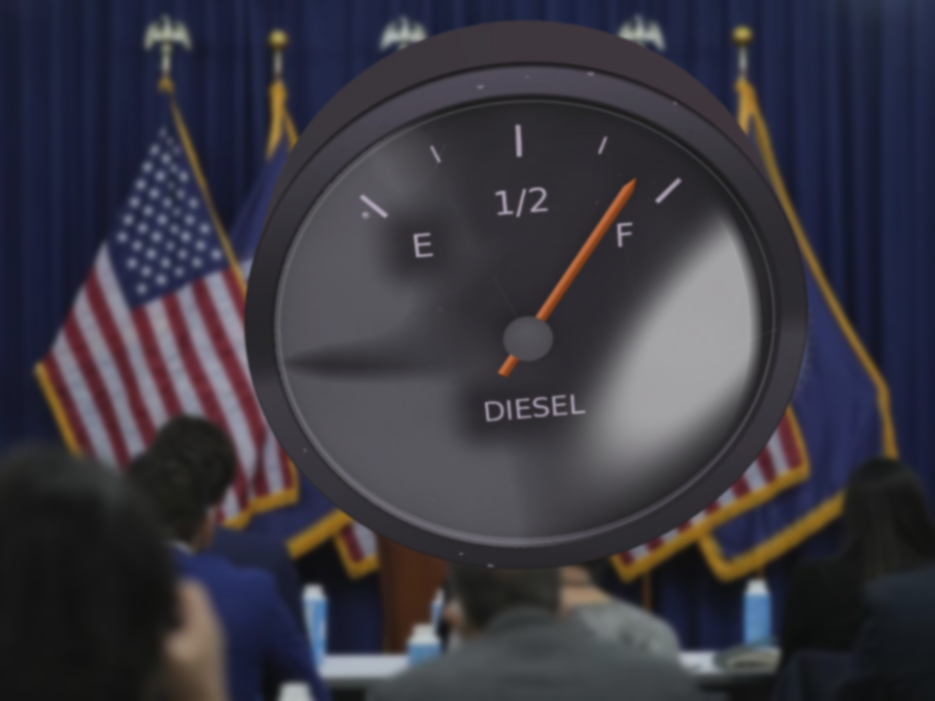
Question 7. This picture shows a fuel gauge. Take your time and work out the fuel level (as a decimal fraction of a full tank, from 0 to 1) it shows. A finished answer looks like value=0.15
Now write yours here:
value=0.875
